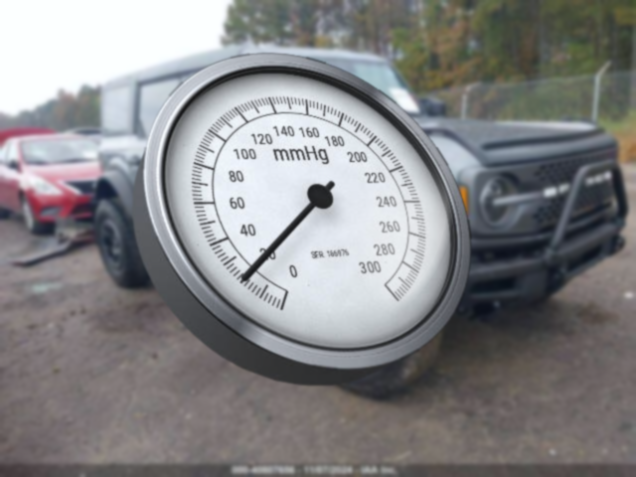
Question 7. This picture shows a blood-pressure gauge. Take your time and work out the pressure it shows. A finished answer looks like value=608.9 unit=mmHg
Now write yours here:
value=20 unit=mmHg
